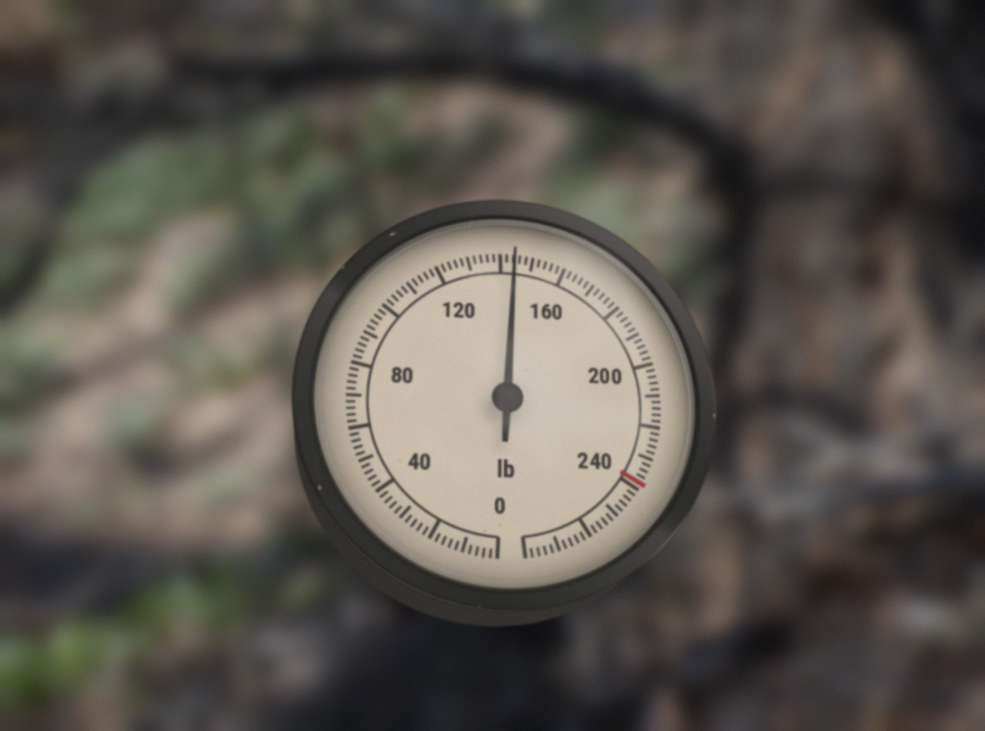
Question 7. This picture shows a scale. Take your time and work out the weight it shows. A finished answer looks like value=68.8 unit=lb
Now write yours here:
value=144 unit=lb
